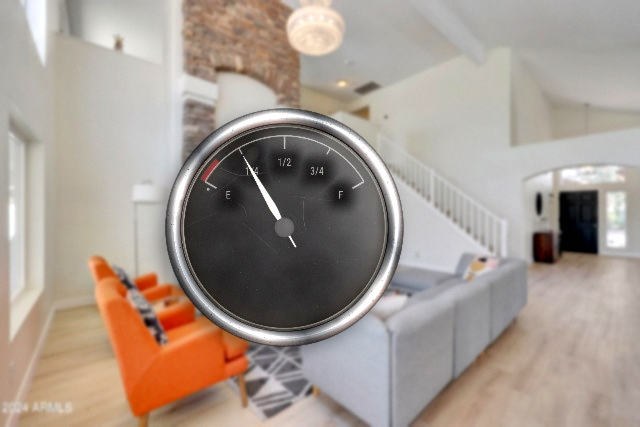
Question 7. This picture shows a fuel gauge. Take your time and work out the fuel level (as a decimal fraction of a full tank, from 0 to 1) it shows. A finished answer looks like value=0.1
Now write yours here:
value=0.25
